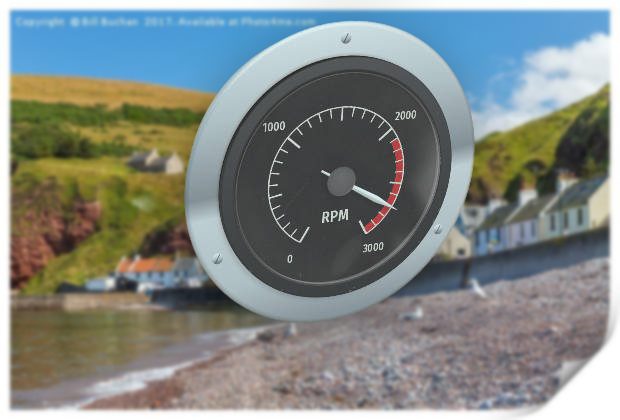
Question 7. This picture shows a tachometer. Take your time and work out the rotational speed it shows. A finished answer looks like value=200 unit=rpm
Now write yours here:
value=2700 unit=rpm
